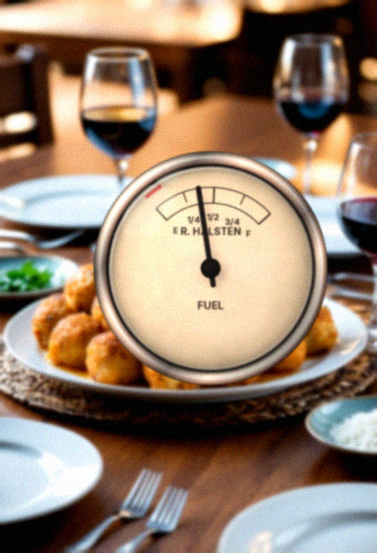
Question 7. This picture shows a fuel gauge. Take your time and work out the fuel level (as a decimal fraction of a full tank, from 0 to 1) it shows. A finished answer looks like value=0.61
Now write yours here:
value=0.375
